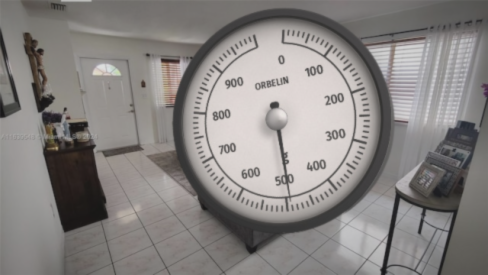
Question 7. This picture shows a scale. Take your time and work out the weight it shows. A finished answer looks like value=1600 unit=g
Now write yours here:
value=490 unit=g
